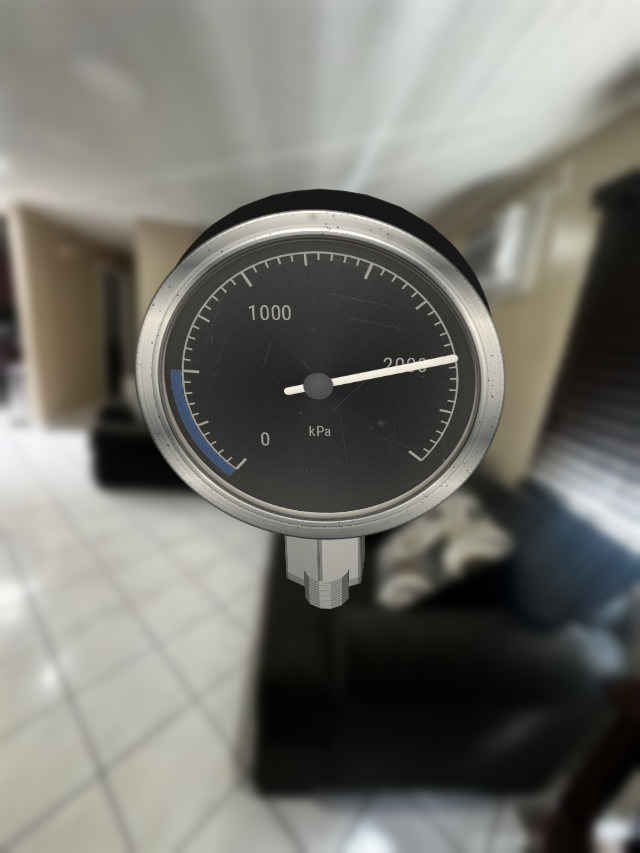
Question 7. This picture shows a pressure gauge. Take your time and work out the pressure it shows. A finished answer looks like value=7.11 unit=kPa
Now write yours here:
value=2000 unit=kPa
